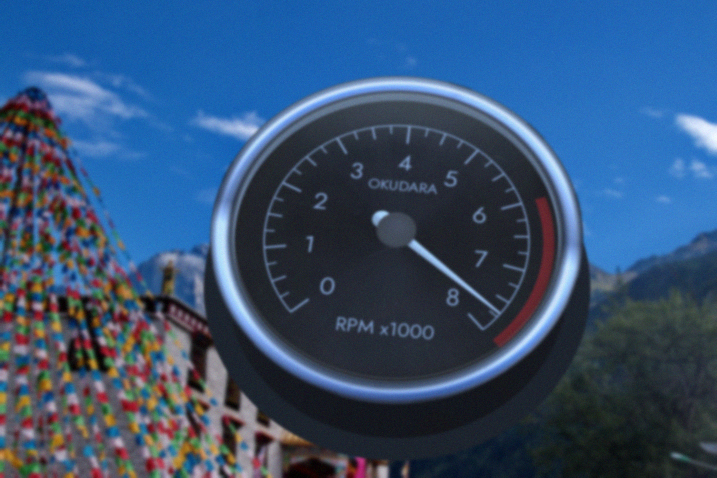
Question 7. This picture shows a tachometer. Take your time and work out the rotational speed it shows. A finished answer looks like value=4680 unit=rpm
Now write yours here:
value=7750 unit=rpm
